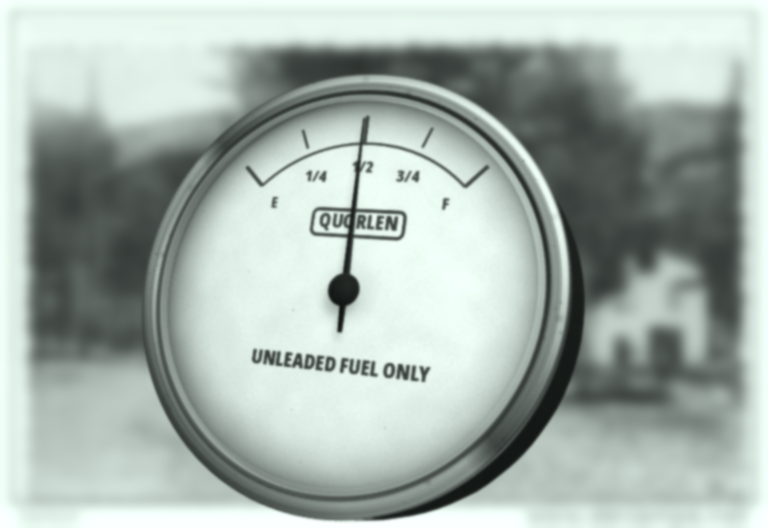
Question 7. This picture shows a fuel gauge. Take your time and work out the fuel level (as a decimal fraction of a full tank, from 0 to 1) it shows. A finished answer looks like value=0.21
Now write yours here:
value=0.5
